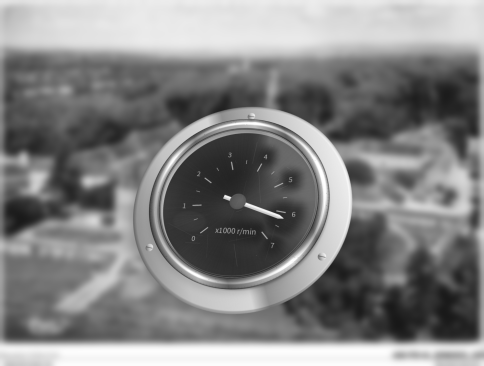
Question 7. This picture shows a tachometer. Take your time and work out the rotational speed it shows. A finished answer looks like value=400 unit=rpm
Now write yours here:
value=6250 unit=rpm
